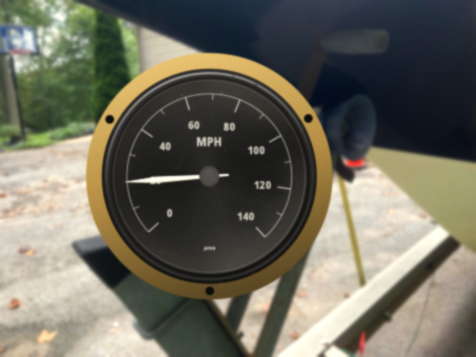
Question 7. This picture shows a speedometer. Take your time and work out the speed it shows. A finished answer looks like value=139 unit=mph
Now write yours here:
value=20 unit=mph
